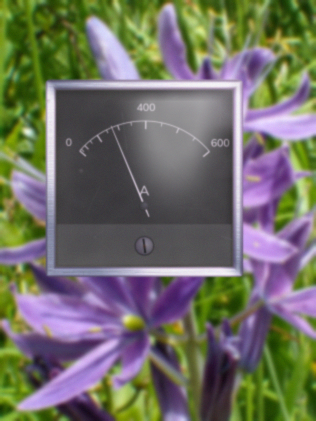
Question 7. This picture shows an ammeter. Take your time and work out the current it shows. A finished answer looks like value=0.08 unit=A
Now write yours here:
value=275 unit=A
